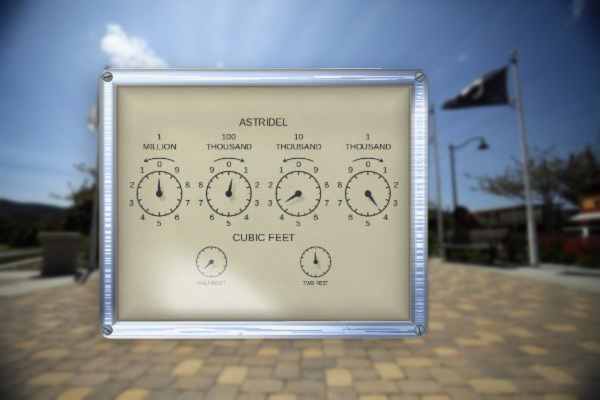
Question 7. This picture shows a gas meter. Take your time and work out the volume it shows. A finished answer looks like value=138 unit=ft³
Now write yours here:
value=3400 unit=ft³
